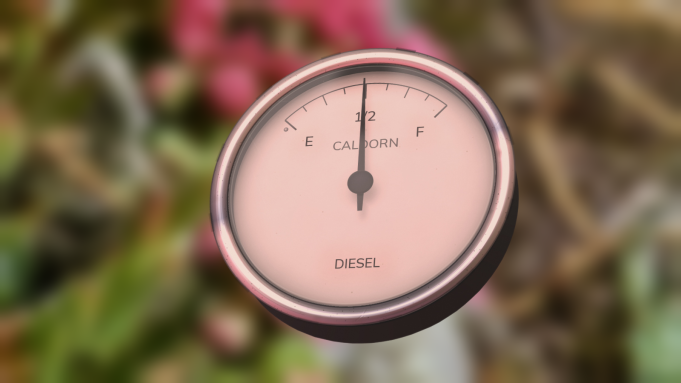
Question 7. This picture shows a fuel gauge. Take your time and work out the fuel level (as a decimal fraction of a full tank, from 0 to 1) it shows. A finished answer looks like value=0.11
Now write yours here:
value=0.5
